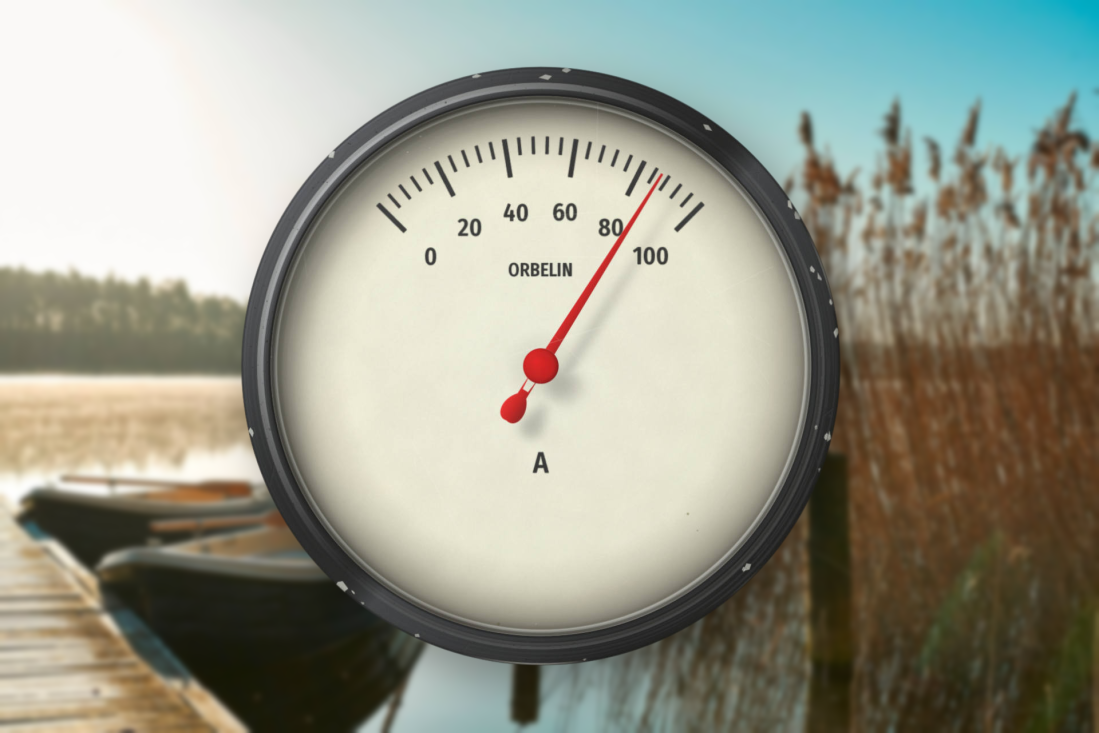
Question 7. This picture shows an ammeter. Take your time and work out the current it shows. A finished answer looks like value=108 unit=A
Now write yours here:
value=86 unit=A
